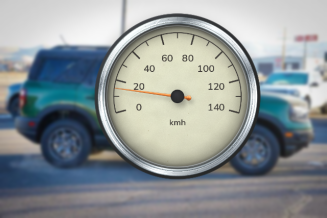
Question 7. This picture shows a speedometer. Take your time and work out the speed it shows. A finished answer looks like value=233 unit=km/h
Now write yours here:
value=15 unit=km/h
